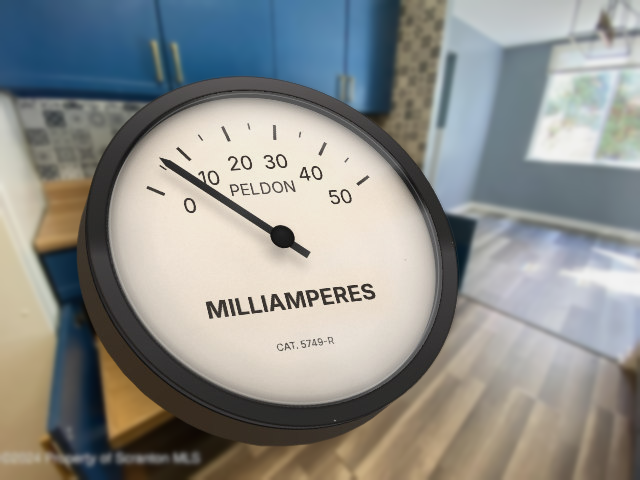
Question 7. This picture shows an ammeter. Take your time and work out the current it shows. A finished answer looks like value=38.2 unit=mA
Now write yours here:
value=5 unit=mA
